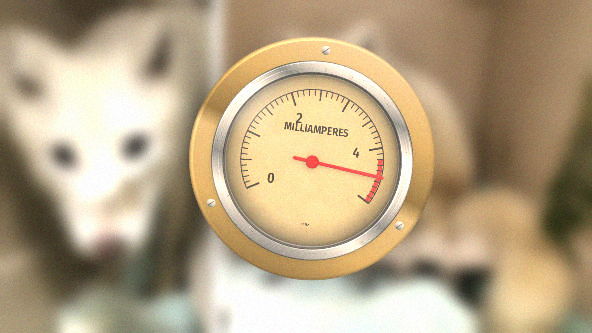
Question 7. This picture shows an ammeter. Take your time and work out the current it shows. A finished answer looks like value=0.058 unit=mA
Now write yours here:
value=4.5 unit=mA
